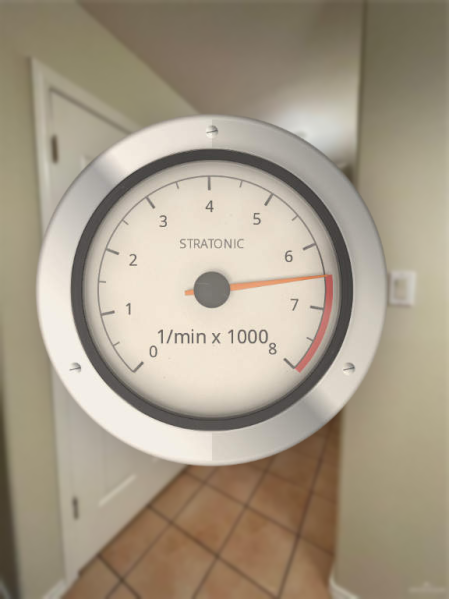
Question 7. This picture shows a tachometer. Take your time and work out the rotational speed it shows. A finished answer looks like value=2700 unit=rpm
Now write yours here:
value=6500 unit=rpm
